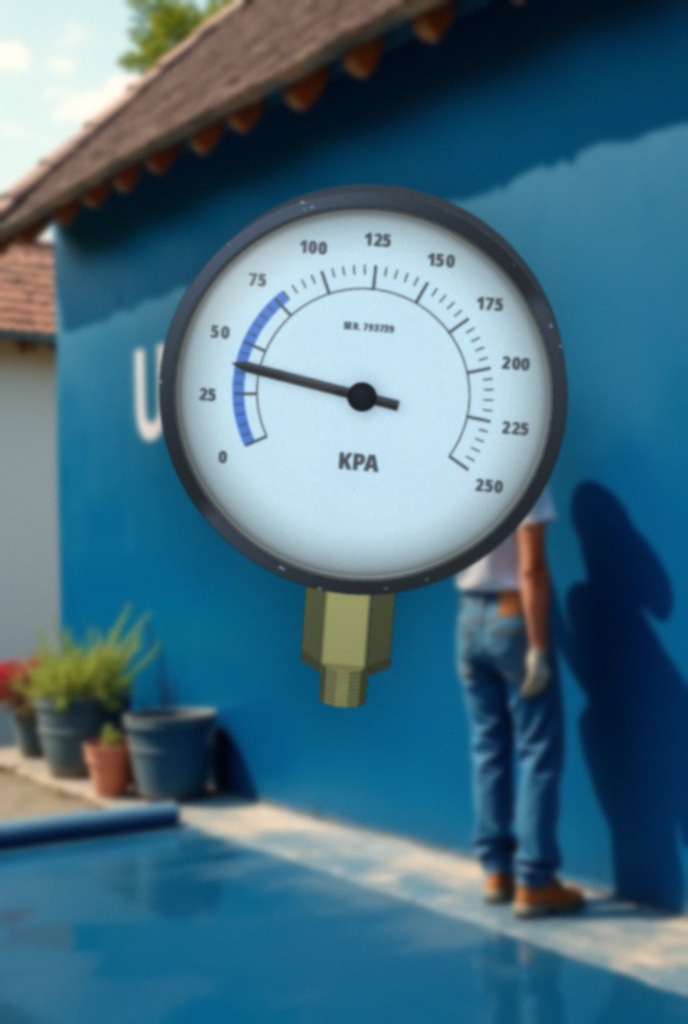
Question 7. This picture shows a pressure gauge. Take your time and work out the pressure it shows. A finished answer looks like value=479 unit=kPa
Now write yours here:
value=40 unit=kPa
